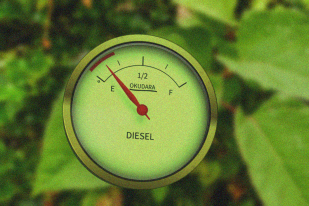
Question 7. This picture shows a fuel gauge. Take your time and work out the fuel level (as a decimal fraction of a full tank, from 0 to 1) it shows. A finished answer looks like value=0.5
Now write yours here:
value=0.125
